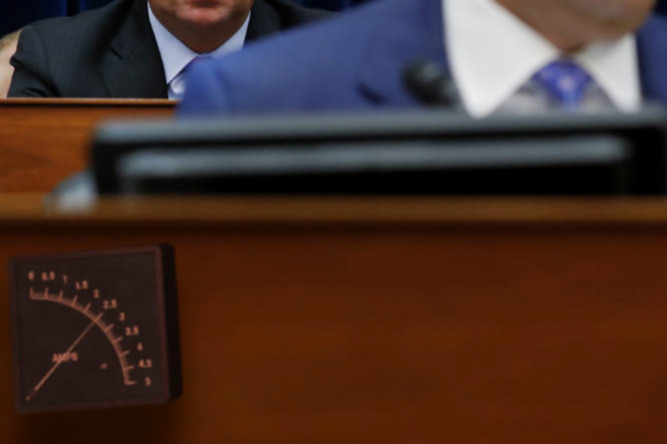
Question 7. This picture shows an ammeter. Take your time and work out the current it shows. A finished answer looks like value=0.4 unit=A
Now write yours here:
value=2.5 unit=A
